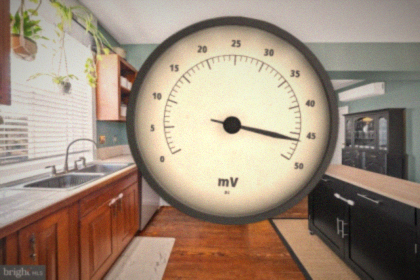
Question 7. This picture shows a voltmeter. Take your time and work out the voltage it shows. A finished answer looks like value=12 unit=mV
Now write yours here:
value=46 unit=mV
